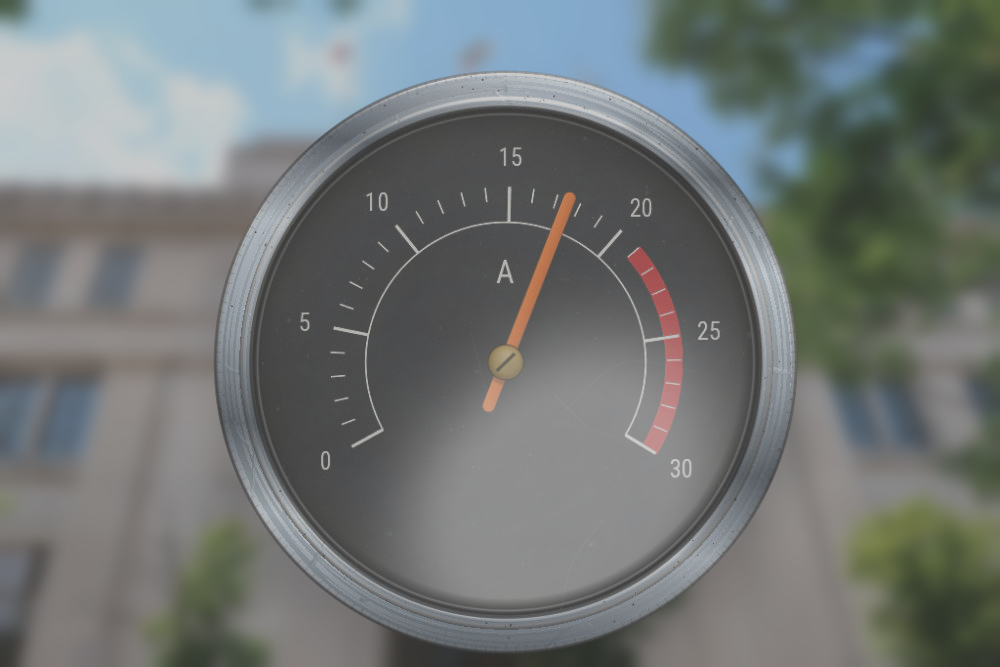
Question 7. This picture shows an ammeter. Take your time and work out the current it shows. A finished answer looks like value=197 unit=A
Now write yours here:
value=17.5 unit=A
